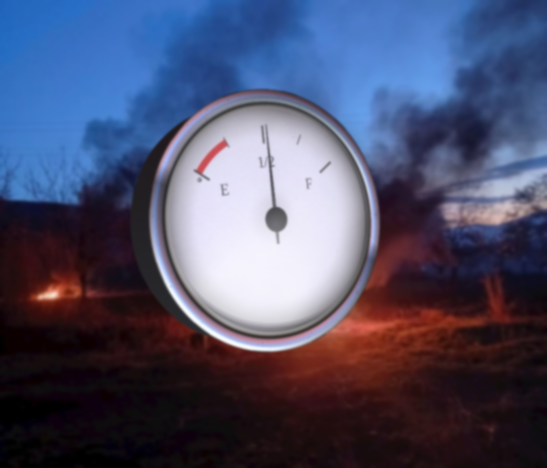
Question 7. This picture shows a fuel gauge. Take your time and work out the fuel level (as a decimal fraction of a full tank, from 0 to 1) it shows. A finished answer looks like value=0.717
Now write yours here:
value=0.5
